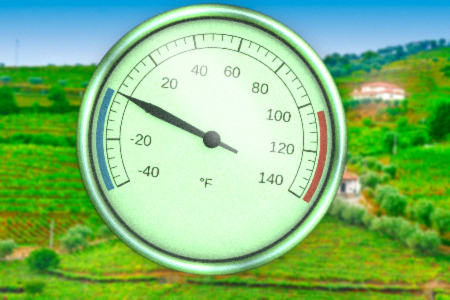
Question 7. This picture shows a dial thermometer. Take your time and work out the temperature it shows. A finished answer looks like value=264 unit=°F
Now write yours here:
value=0 unit=°F
